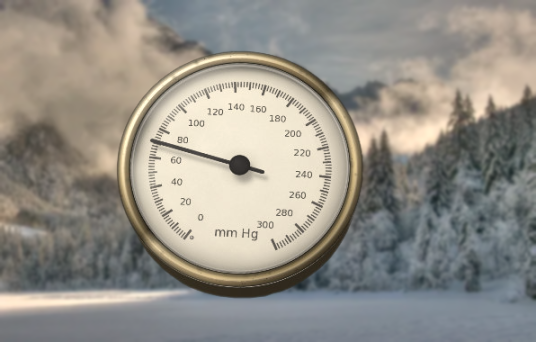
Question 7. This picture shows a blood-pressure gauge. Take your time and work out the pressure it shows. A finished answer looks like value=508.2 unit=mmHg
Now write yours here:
value=70 unit=mmHg
